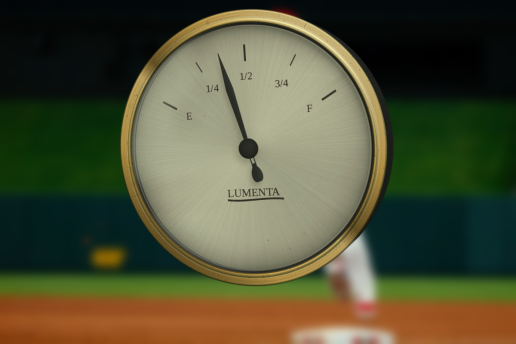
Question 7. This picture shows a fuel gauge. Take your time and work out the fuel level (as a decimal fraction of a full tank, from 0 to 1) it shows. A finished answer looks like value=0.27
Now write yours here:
value=0.375
